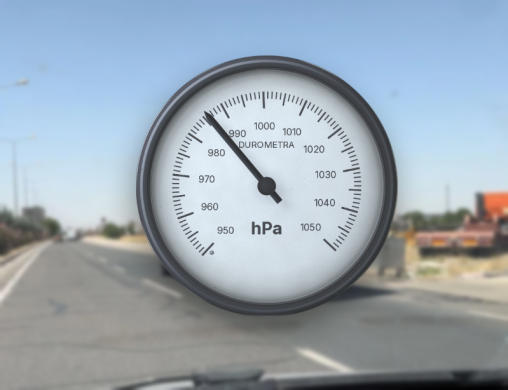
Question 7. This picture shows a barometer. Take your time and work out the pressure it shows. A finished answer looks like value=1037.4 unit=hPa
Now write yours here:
value=986 unit=hPa
